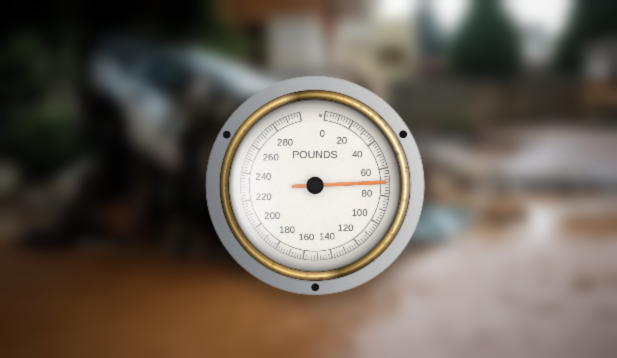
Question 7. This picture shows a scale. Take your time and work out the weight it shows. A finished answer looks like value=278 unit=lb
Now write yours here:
value=70 unit=lb
